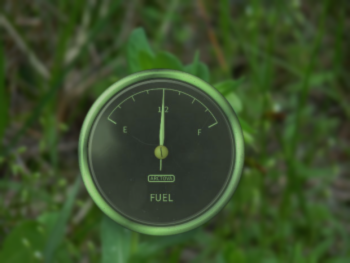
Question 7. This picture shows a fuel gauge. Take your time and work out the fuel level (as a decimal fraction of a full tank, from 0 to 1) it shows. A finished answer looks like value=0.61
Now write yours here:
value=0.5
